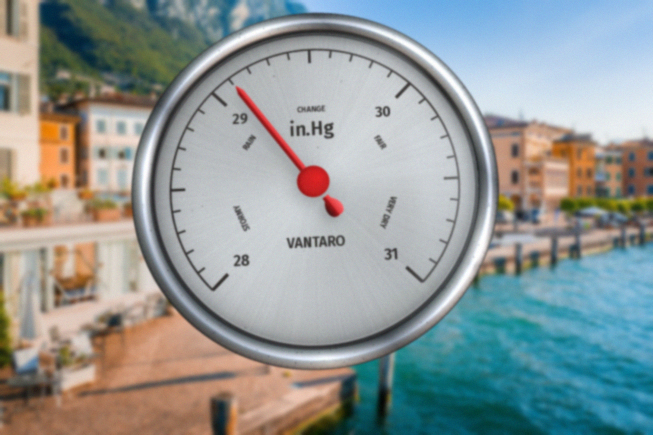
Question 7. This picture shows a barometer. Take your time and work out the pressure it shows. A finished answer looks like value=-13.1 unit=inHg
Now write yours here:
value=29.1 unit=inHg
